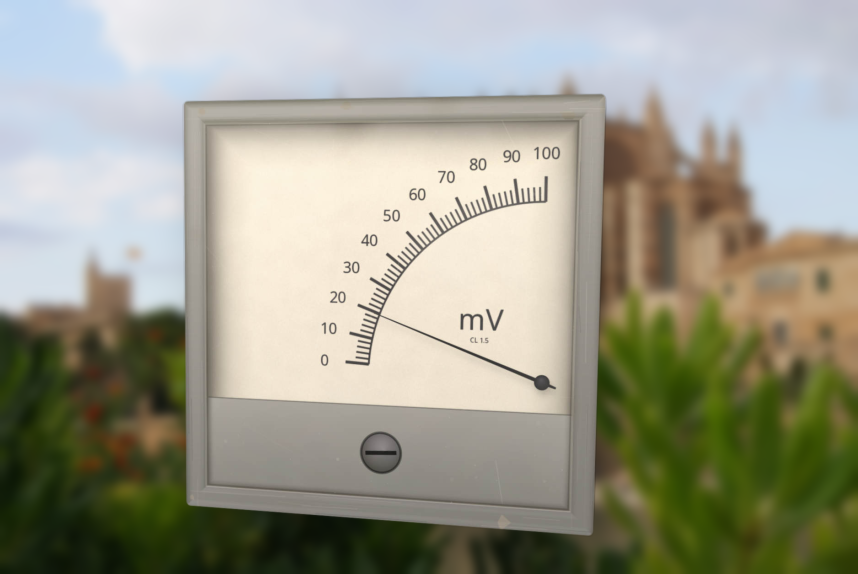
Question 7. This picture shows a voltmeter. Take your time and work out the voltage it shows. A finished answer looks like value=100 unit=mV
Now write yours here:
value=20 unit=mV
